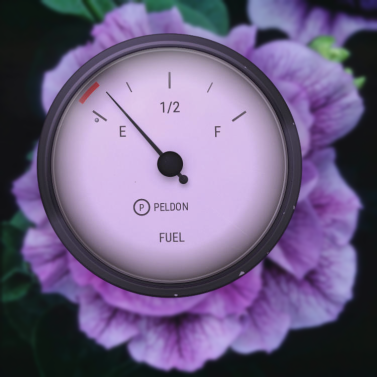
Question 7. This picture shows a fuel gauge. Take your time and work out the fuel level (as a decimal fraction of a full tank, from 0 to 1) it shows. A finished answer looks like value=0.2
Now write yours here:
value=0.125
